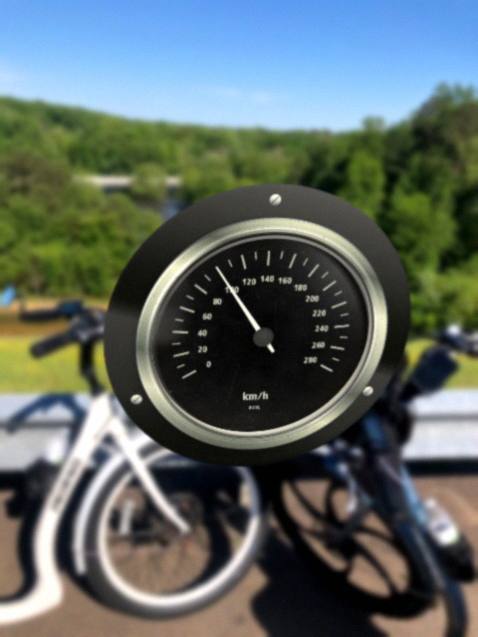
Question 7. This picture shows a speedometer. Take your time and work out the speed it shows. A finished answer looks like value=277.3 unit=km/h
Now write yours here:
value=100 unit=km/h
